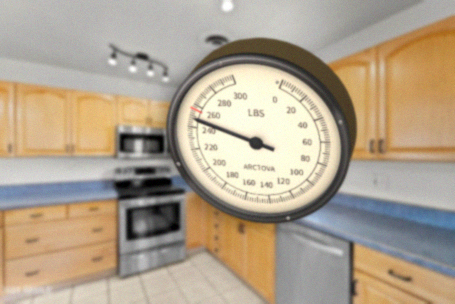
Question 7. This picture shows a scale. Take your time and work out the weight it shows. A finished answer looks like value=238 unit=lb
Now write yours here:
value=250 unit=lb
